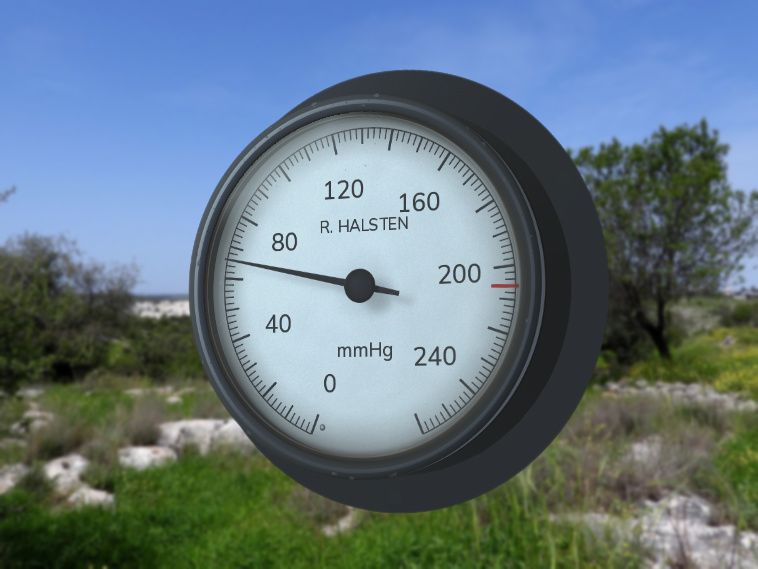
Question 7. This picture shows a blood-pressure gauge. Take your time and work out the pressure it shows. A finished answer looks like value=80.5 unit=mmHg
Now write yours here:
value=66 unit=mmHg
